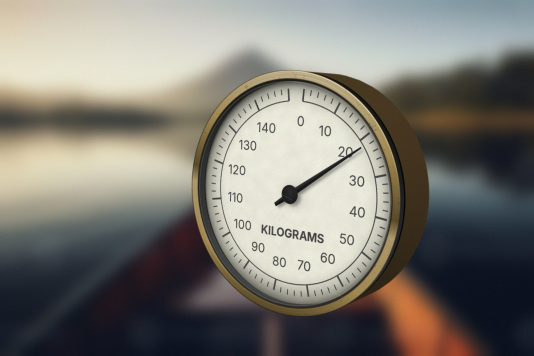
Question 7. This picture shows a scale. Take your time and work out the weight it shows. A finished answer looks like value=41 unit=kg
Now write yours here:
value=22 unit=kg
